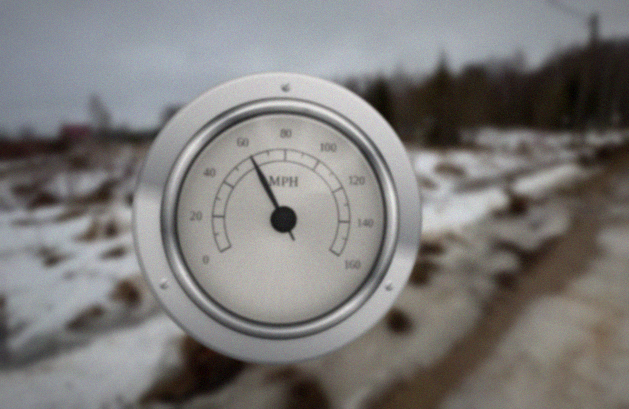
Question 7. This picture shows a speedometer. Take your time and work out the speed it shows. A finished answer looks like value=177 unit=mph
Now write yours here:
value=60 unit=mph
